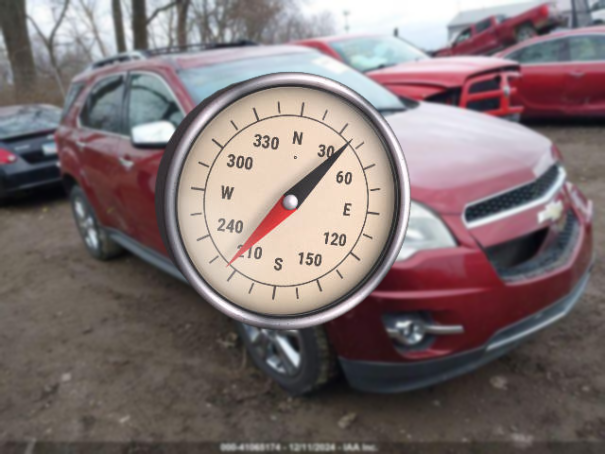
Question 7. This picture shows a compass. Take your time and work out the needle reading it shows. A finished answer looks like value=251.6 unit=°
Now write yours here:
value=217.5 unit=°
